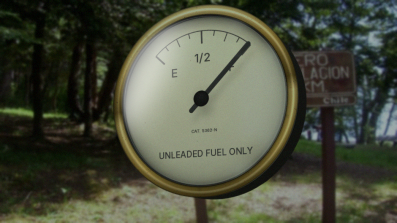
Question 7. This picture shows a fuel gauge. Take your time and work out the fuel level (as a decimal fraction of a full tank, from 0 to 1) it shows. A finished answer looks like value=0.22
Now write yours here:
value=1
